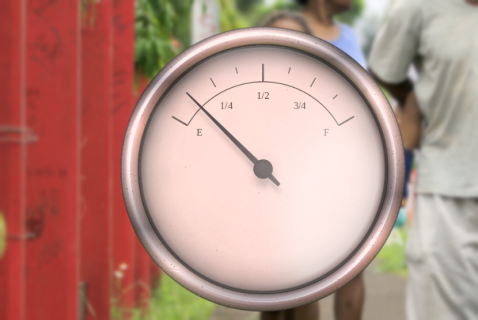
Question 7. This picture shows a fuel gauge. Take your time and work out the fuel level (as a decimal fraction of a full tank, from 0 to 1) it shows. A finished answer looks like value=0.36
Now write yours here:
value=0.125
